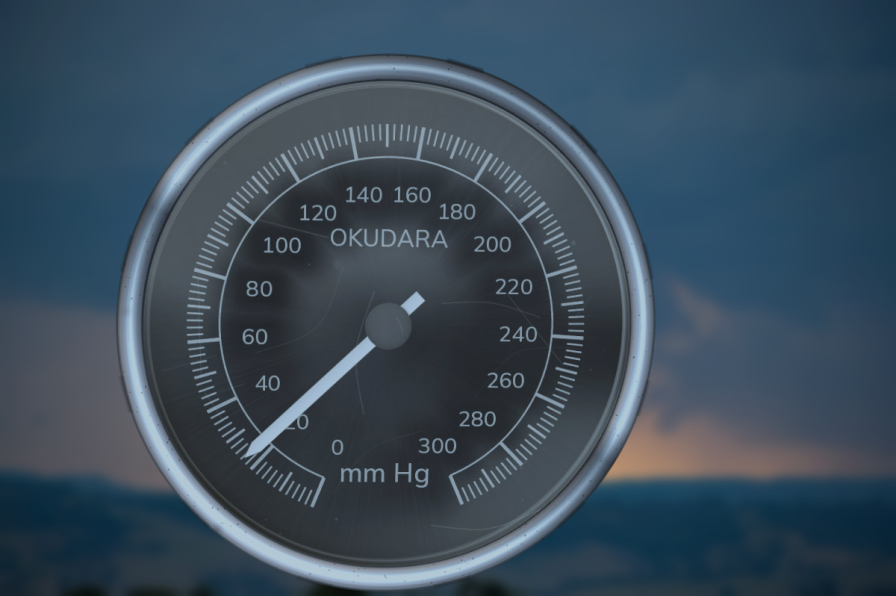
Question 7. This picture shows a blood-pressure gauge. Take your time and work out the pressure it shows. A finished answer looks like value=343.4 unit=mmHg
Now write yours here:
value=24 unit=mmHg
